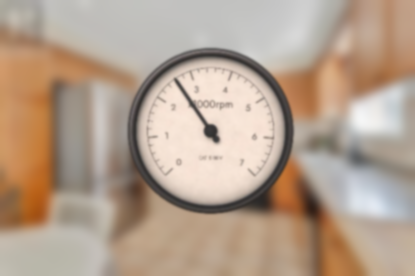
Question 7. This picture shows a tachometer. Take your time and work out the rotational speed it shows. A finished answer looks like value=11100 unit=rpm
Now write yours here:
value=2600 unit=rpm
